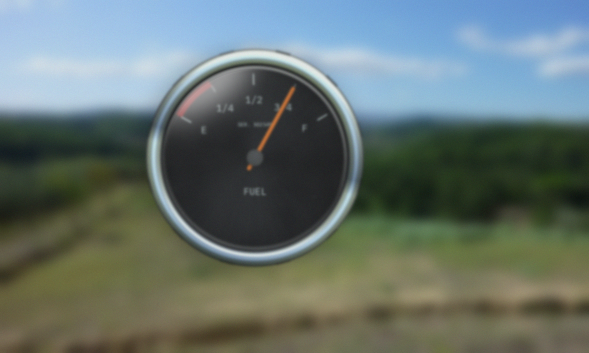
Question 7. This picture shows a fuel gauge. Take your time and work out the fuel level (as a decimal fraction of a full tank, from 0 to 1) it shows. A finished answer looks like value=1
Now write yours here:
value=0.75
